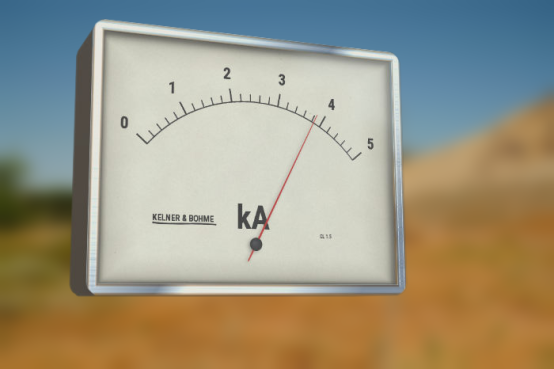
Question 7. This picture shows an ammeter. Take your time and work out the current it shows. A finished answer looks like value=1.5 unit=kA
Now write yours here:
value=3.8 unit=kA
